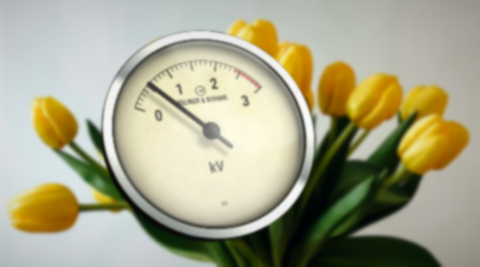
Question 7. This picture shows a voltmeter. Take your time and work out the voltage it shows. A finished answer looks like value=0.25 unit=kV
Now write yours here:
value=0.5 unit=kV
